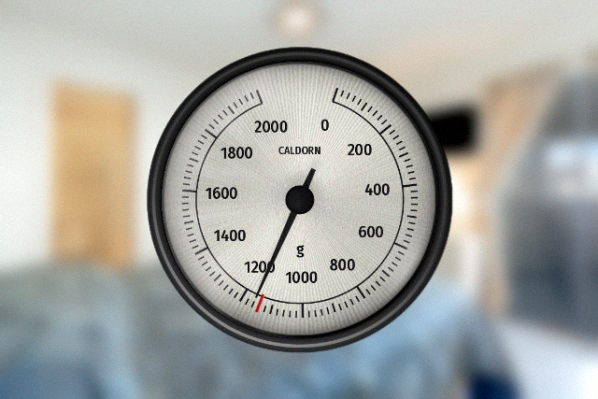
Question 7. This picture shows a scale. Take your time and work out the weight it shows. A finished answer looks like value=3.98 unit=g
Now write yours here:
value=1160 unit=g
